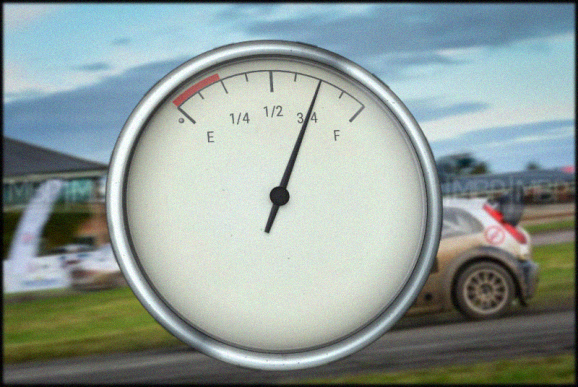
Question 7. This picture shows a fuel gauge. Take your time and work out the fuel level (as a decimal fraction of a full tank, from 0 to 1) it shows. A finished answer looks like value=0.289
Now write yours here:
value=0.75
